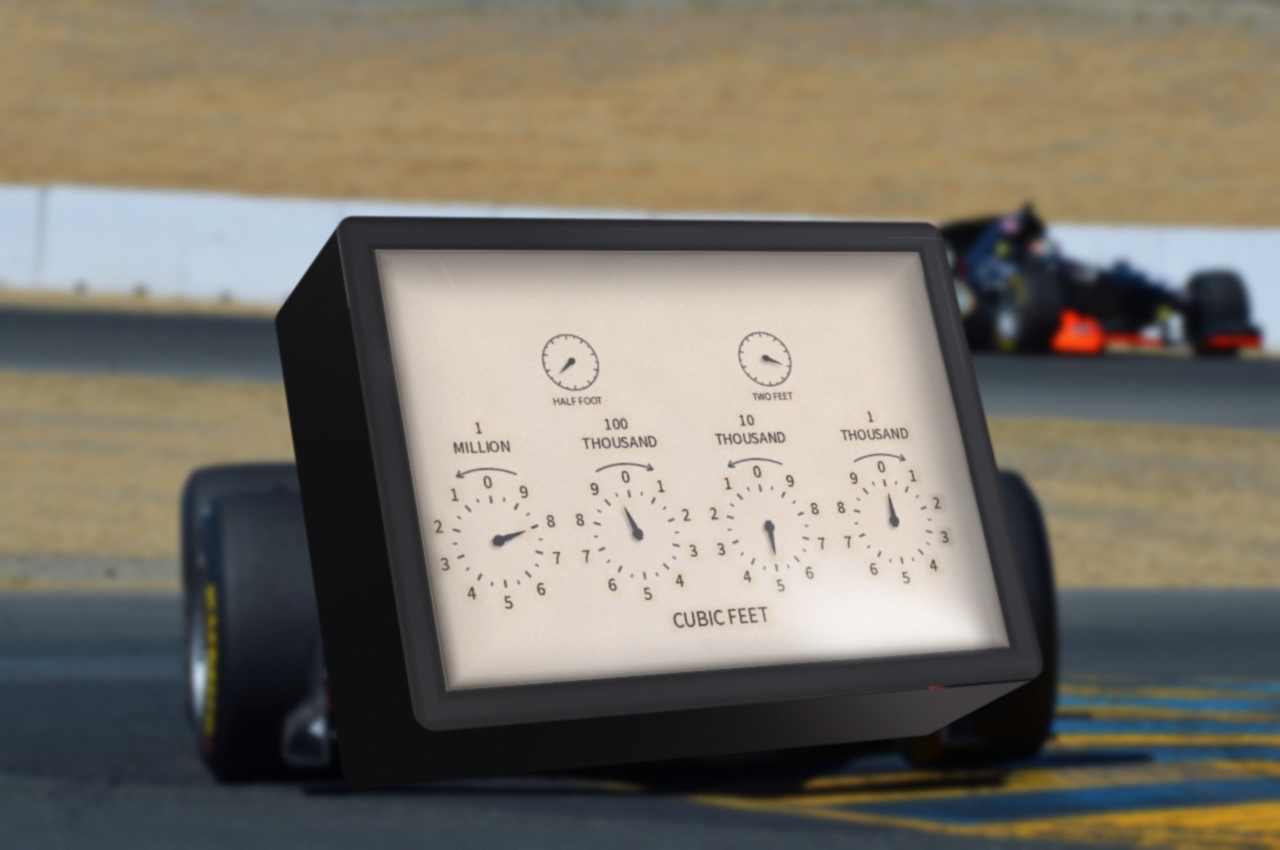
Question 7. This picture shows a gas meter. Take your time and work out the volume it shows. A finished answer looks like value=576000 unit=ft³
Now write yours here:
value=795000 unit=ft³
